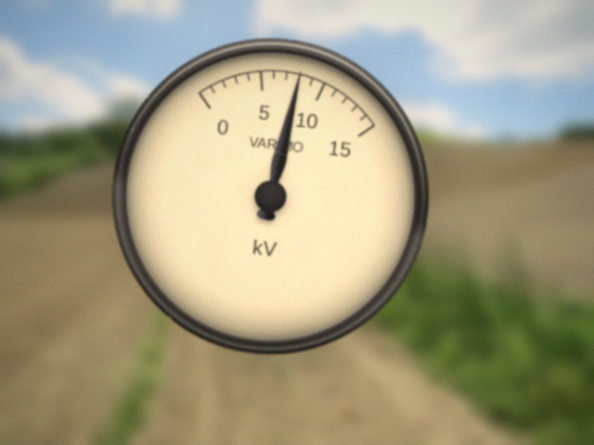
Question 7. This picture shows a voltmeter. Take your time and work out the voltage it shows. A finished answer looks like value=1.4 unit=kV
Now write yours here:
value=8 unit=kV
